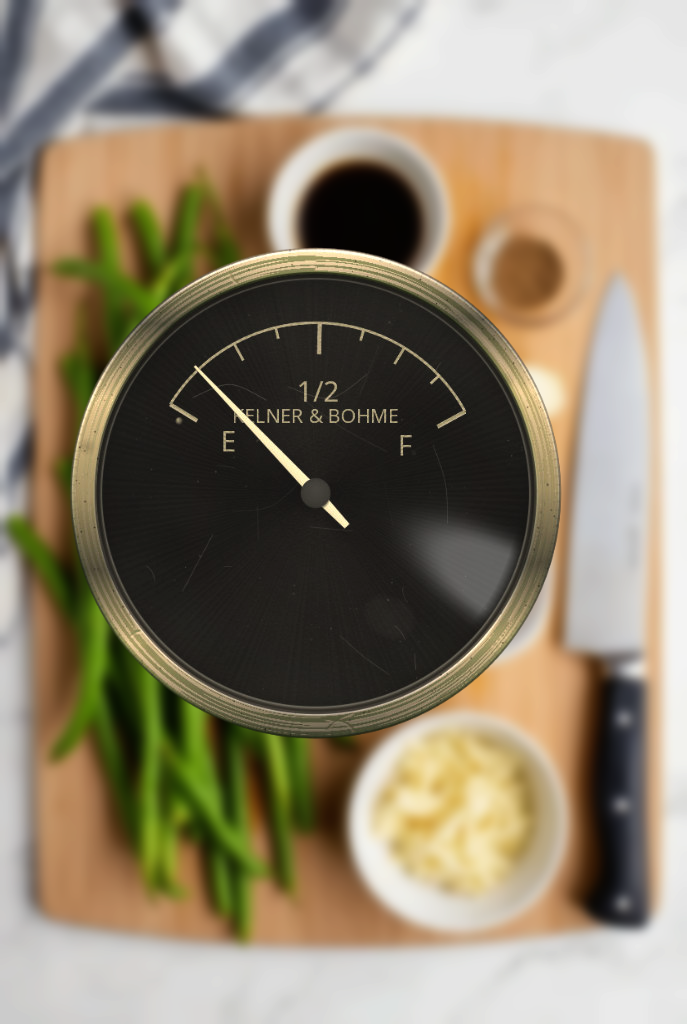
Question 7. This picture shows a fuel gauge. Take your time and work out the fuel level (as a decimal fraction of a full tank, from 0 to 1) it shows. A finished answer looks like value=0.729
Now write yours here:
value=0.125
